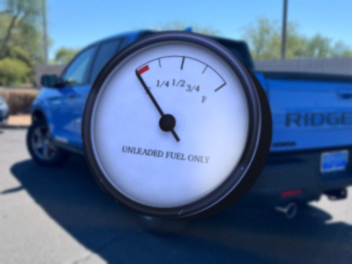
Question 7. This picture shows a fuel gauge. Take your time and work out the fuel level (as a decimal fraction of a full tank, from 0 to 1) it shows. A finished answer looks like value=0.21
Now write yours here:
value=0
